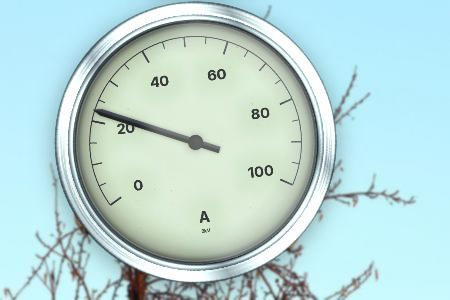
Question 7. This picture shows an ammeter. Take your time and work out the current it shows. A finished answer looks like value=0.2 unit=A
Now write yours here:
value=22.5 unit=A
